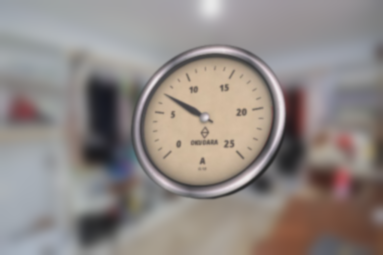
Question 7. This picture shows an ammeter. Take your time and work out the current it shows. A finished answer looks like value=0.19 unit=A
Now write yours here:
value=7 unit=A
